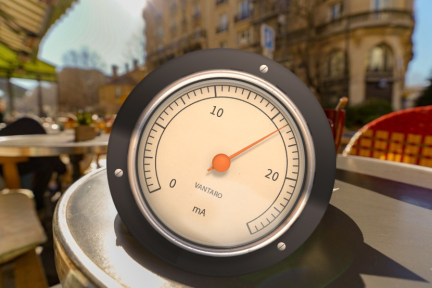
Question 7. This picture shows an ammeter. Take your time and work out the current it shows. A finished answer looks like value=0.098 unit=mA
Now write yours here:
value=16 unit=mA
